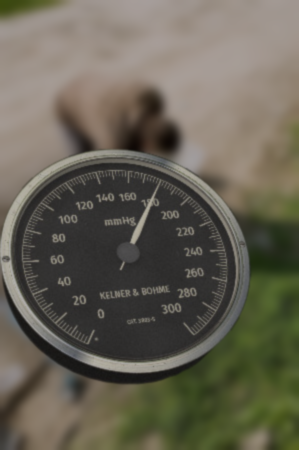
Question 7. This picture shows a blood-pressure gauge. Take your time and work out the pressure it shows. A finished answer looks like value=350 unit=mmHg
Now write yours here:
value=180 unit=mmHg
